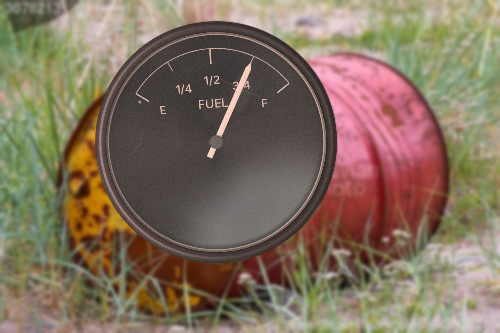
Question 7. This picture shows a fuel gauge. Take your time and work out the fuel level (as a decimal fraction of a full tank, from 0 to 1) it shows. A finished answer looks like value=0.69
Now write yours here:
value=0.75
